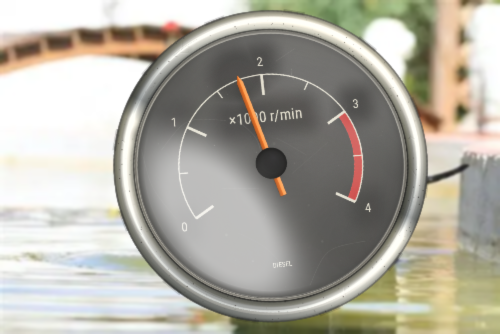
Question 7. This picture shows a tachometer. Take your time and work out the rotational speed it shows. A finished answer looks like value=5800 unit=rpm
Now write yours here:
value=1750 unit=rpm
